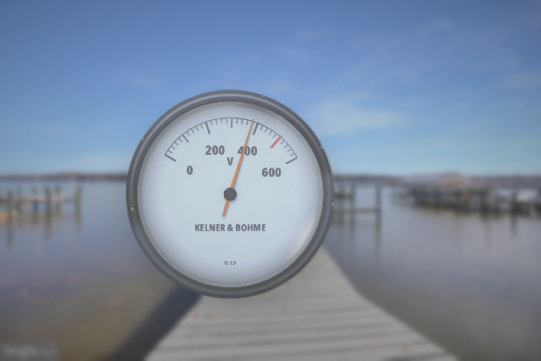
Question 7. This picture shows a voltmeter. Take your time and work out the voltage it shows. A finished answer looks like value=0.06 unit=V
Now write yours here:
value=380 unit=V
